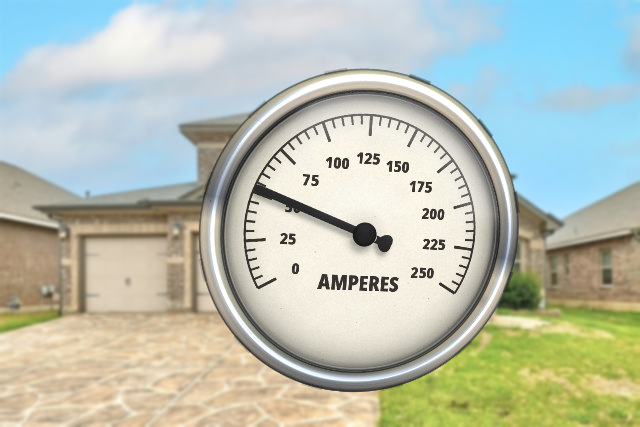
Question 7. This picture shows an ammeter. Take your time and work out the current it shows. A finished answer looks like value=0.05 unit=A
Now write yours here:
value=52.5 unit=A
